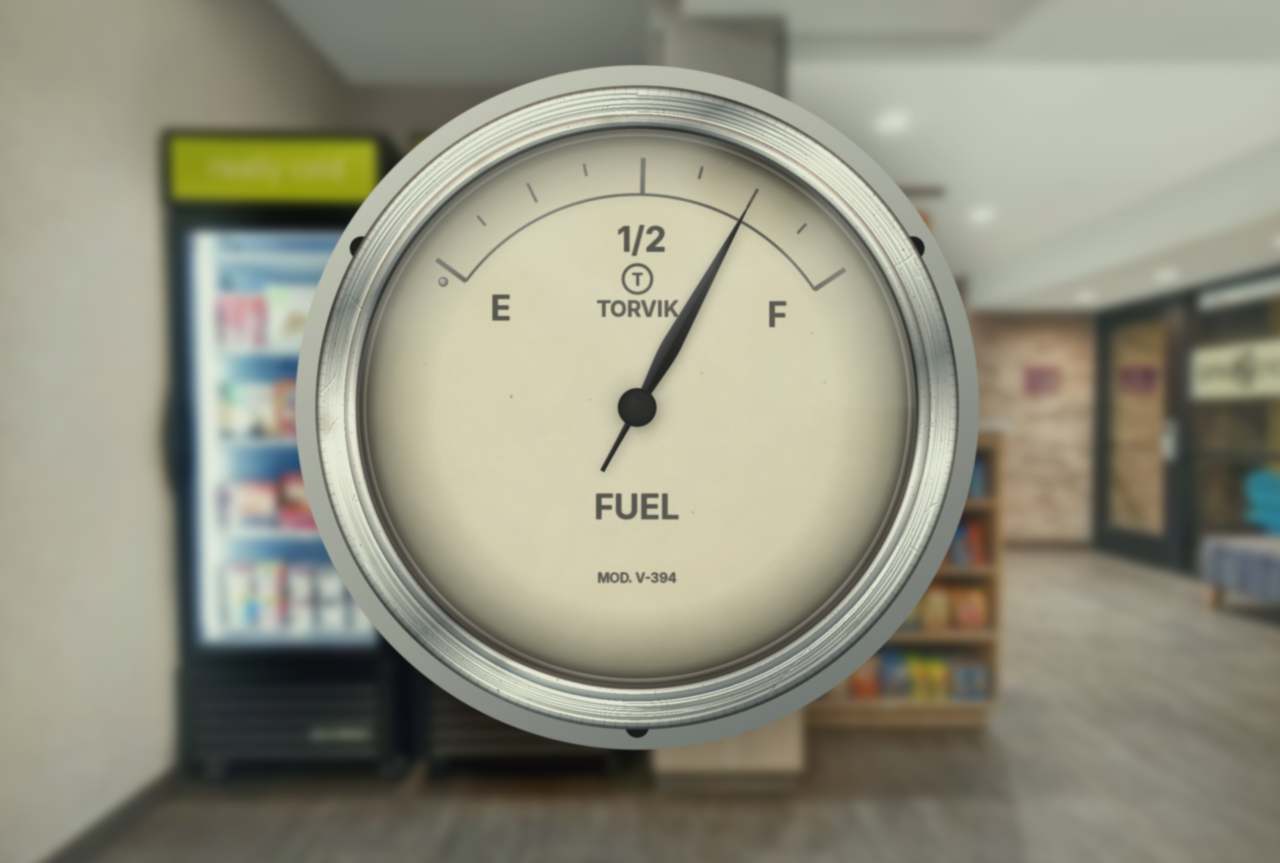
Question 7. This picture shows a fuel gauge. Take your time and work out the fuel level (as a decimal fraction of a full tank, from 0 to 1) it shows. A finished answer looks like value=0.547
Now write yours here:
value=0.75
